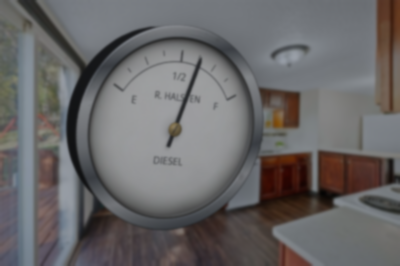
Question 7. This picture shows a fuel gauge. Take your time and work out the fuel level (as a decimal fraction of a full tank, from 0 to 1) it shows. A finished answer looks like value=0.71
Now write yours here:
value=0.625
